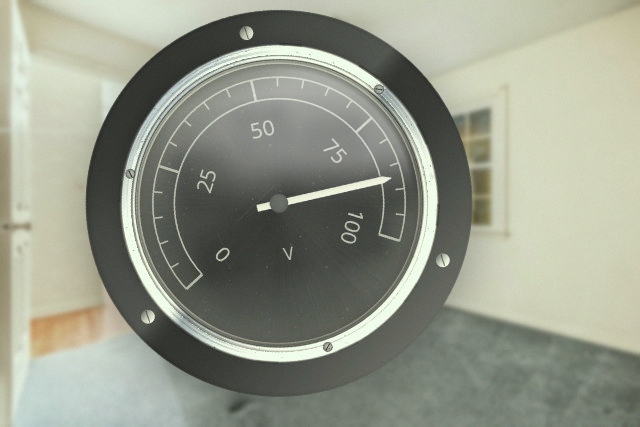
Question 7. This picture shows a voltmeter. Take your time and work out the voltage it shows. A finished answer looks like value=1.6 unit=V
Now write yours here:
value=87.5 unit=V
